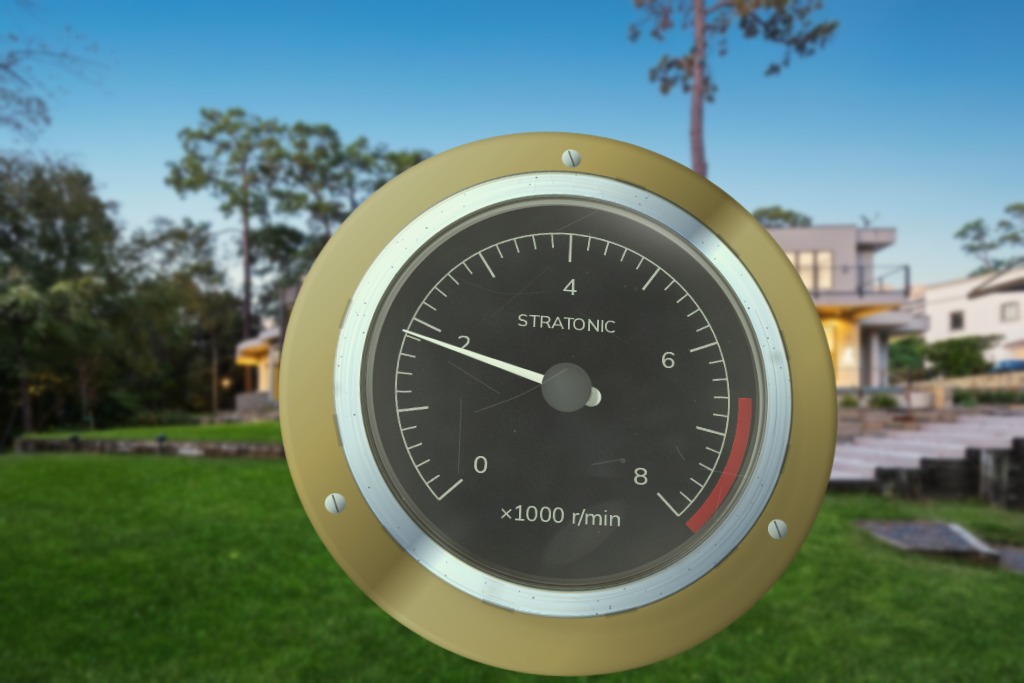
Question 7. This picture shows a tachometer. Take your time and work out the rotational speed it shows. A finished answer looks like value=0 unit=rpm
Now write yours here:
value=1800 unit=rpm
